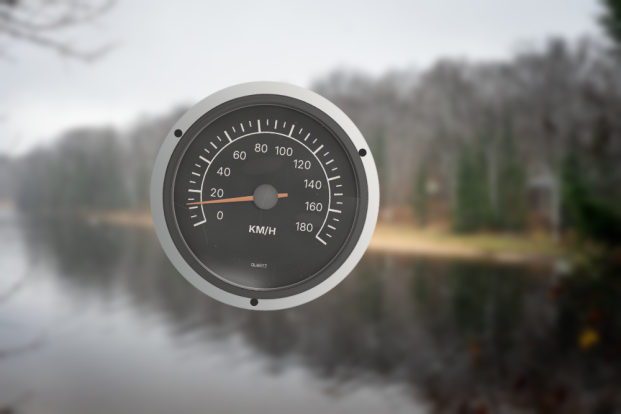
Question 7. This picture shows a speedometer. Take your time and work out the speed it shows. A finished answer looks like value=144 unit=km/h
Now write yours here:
value=12.5 unit=km/h
